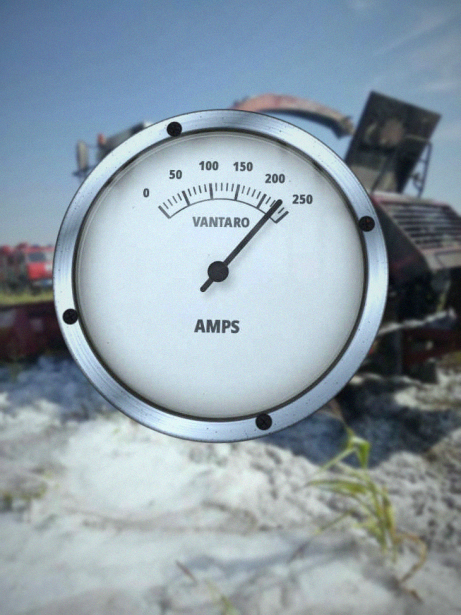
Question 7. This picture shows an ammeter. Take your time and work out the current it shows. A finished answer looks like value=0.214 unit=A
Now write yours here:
value=230 unit=A
